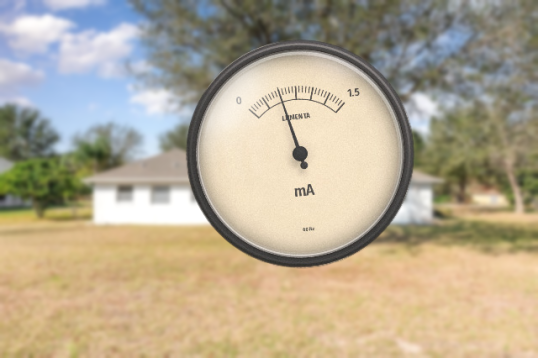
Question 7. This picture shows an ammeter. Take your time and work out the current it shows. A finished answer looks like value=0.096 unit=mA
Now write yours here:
value=0.5 unit=mA
